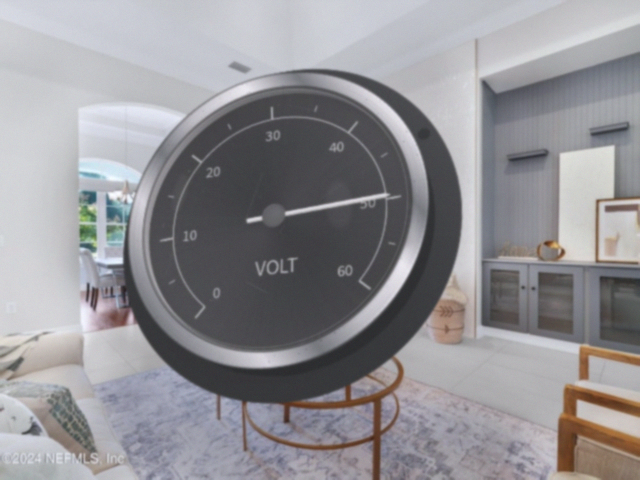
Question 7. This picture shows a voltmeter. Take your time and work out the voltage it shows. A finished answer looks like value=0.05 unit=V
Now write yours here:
value=50 unit=V
